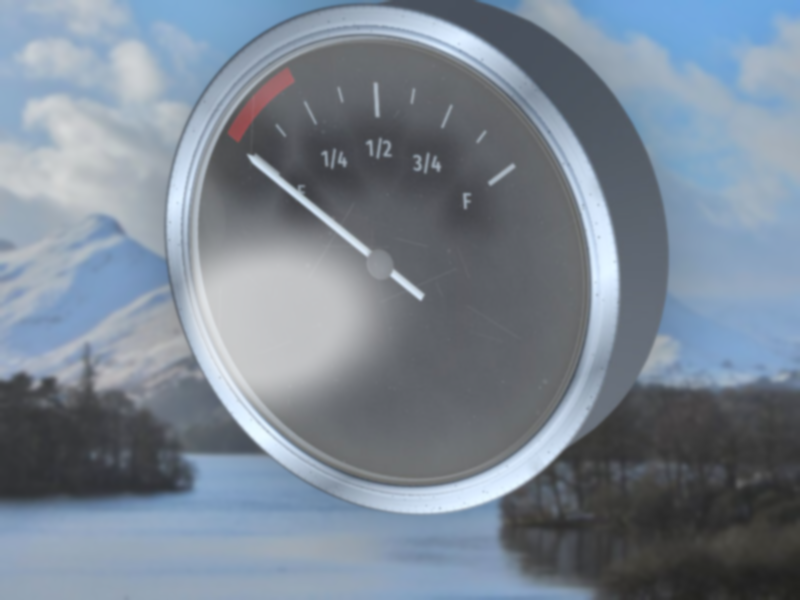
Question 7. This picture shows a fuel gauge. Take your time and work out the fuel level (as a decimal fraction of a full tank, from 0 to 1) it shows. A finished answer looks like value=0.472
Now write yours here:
value=0
